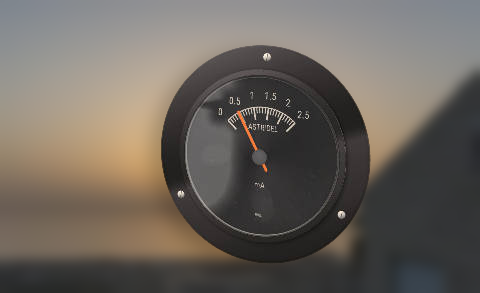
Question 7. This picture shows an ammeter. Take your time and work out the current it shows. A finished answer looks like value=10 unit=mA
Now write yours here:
value=0.5 unit=mA
